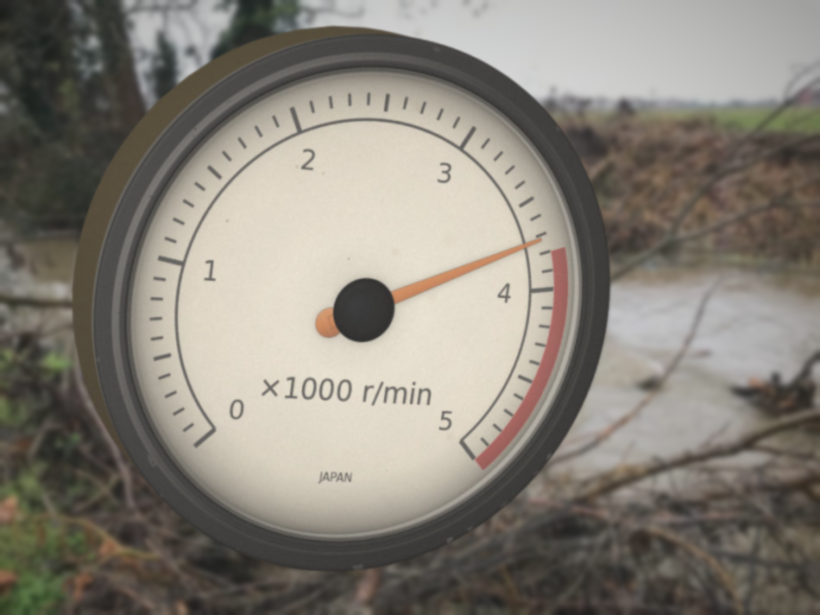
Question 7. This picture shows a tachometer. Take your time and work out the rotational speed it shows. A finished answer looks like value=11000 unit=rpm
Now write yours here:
value=3700 unit=rpm
